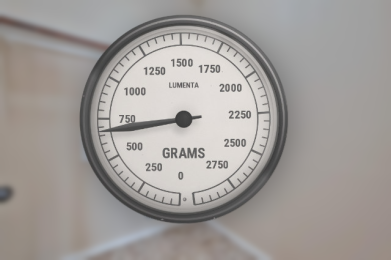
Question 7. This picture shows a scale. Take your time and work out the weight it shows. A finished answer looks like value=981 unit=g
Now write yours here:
value=675 unit=g
